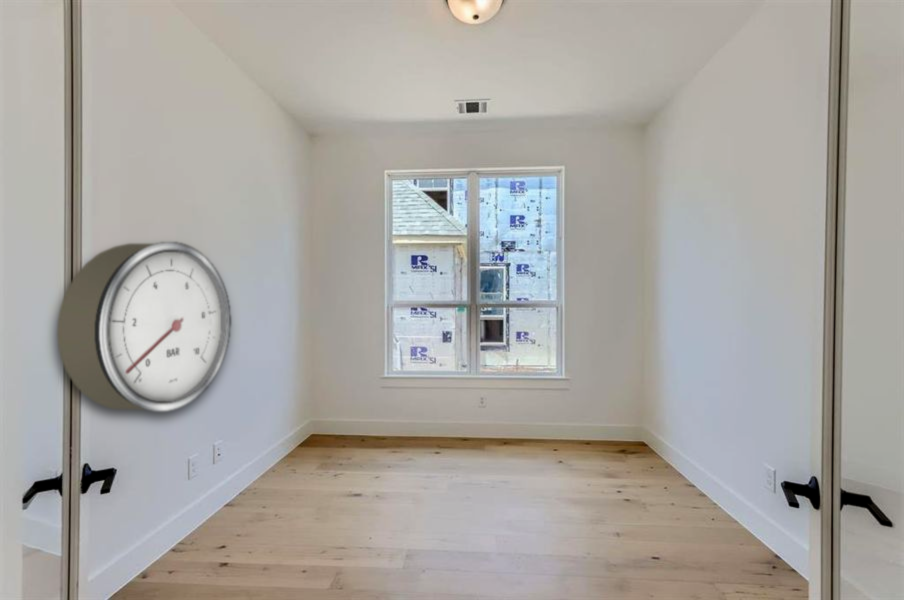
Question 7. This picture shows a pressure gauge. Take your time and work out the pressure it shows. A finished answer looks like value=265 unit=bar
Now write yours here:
value=0.5 unit=bar
